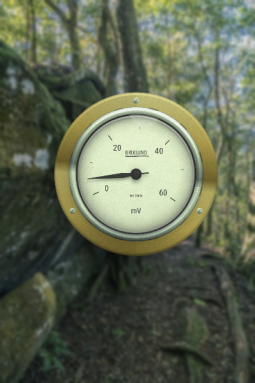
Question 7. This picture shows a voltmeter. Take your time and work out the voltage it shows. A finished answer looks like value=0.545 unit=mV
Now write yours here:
value=5 unit=mV
